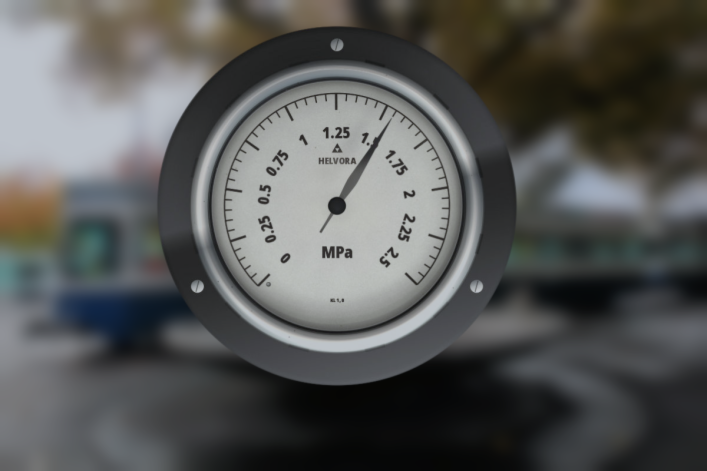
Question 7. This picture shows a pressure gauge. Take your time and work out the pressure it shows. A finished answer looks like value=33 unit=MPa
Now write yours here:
value=1.55 unit=MPa
